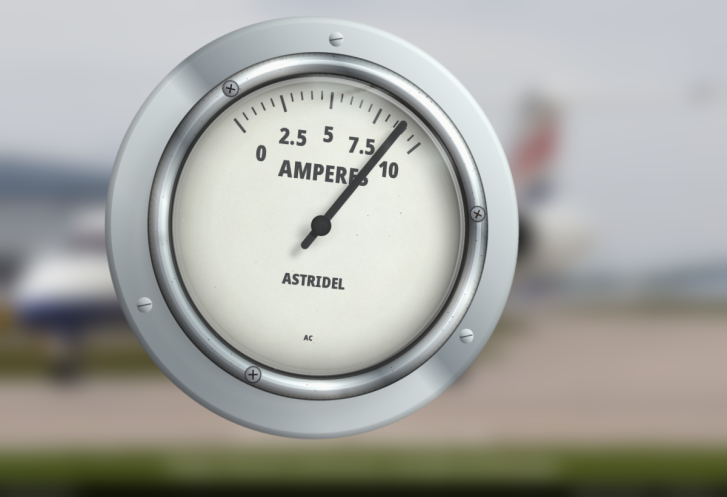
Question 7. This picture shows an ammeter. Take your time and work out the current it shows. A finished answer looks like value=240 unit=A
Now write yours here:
value=8.75 unit=A
